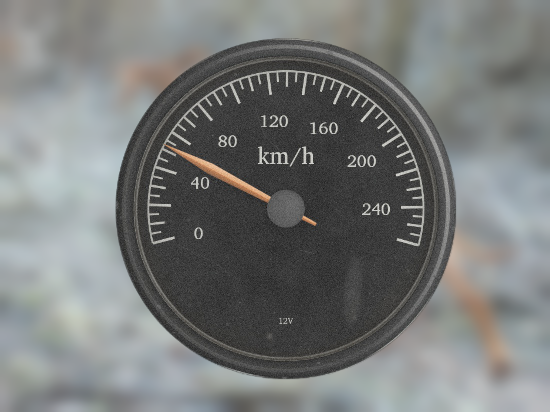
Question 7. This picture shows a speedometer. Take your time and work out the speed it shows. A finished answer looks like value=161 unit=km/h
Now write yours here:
value=52.5 unit=km/h
